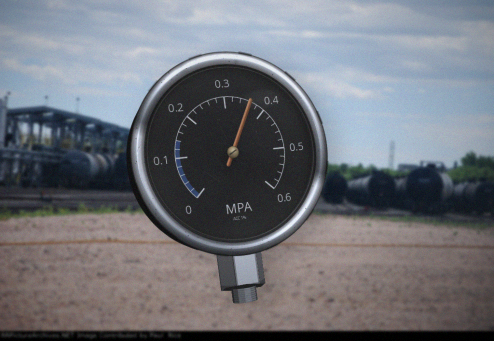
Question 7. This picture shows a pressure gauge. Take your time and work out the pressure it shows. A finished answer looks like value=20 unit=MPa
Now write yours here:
value=0.36 unit=MPa
